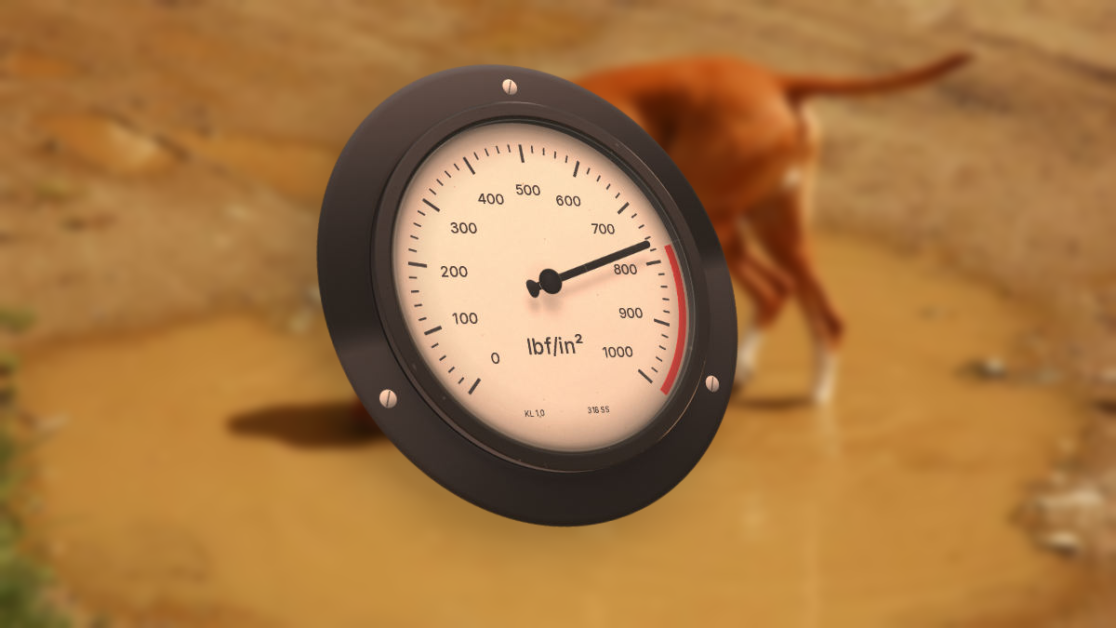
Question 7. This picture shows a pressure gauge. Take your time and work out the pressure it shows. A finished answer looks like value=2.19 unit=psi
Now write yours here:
value=770 unit=psi
